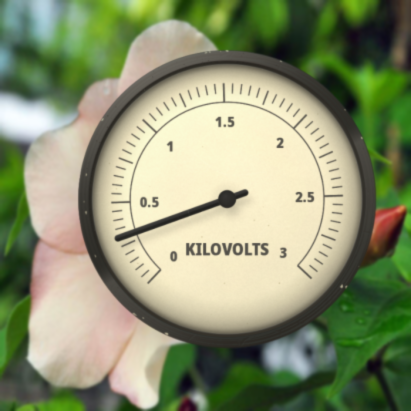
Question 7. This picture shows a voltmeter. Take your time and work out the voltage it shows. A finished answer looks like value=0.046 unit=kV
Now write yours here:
value=0.3 unit=kV
